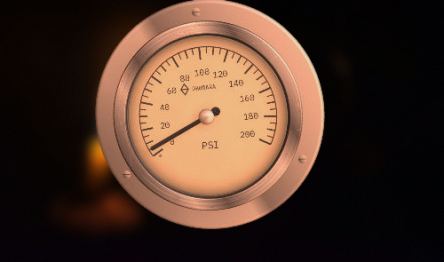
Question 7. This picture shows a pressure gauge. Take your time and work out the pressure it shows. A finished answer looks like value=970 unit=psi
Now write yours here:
value=5 unit=psi
